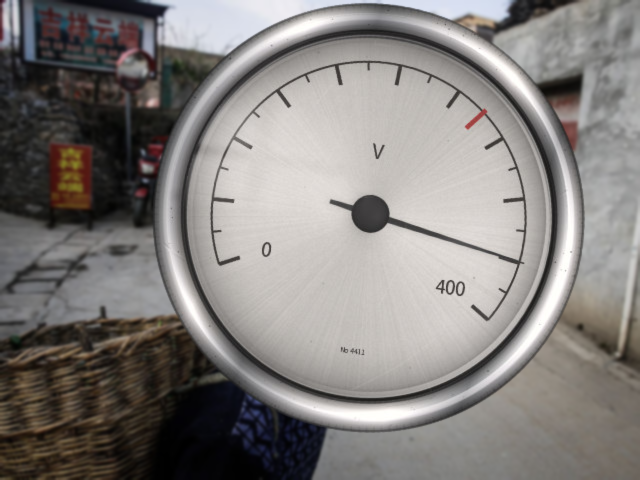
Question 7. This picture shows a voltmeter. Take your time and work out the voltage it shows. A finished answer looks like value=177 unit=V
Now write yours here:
value=360 unit=V
